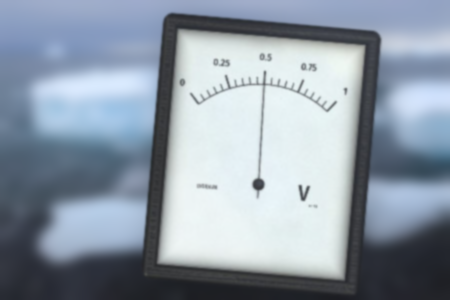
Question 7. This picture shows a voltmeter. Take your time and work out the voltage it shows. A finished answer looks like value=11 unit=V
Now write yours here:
value=0.5 unit=V
